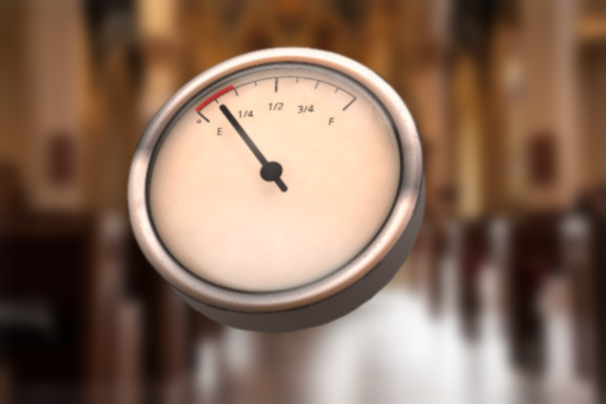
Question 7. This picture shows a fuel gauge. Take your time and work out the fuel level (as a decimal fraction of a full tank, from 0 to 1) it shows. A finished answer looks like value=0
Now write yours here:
value=0.125
